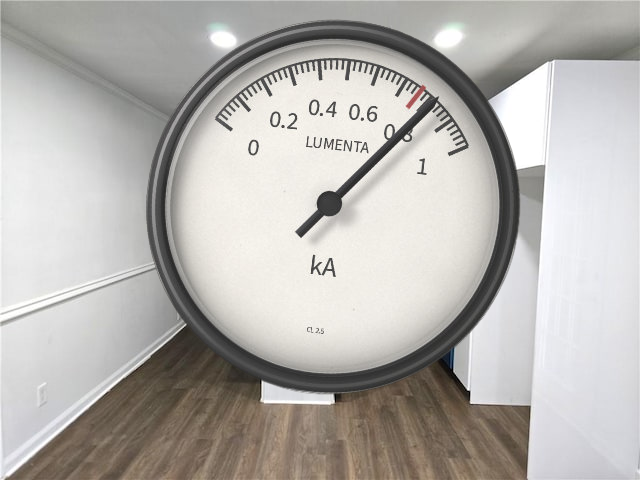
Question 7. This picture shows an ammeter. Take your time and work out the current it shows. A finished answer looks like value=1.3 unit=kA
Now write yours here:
value=0.82 unit=kA
